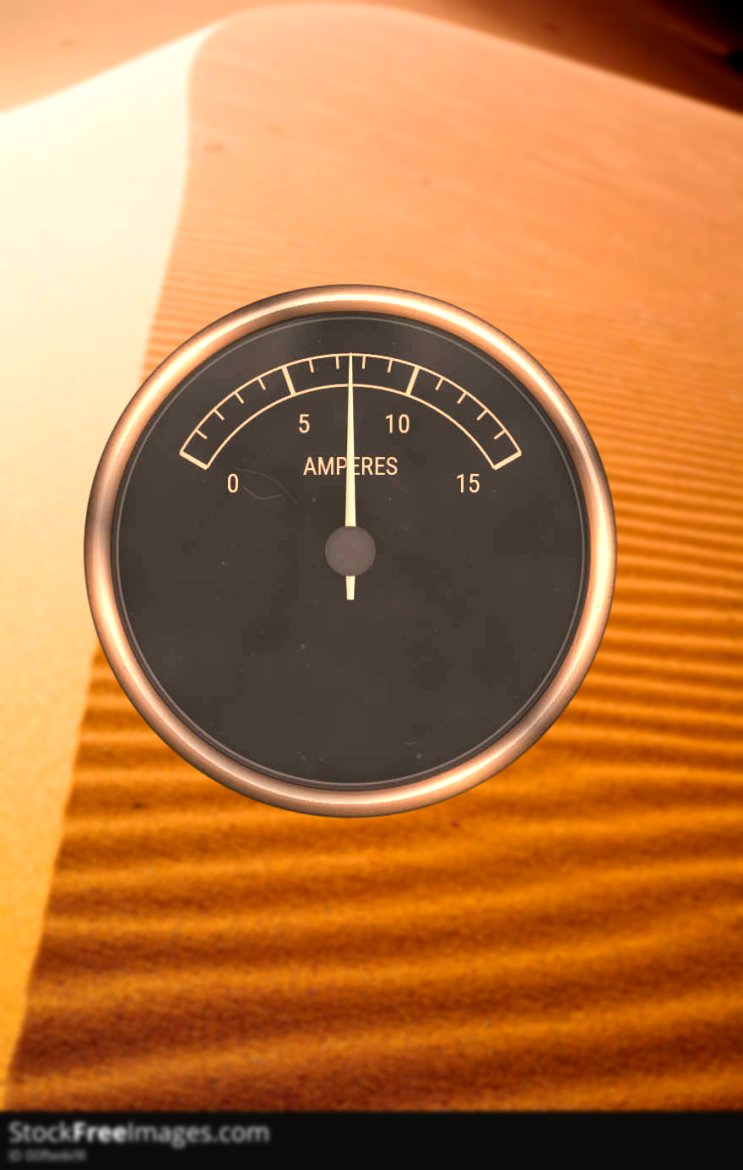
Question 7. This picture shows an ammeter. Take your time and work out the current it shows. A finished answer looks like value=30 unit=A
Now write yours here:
value=7.5 unit=A
